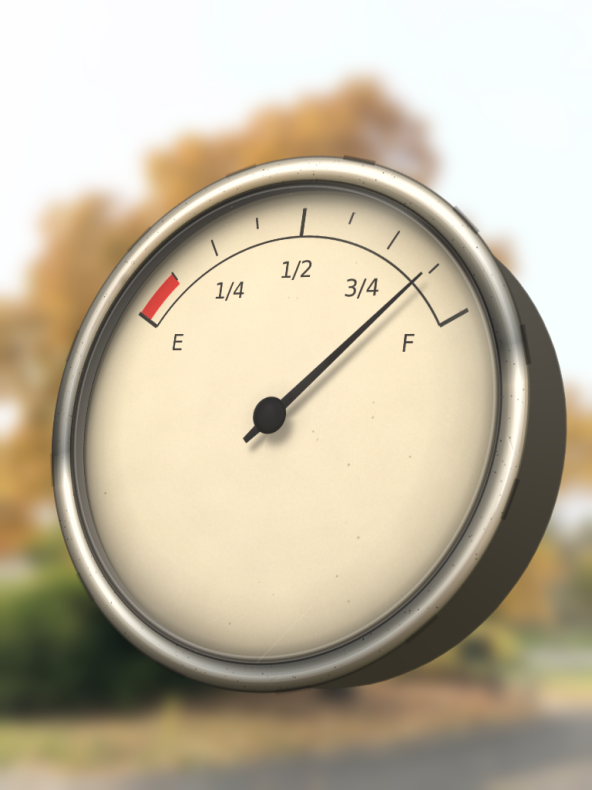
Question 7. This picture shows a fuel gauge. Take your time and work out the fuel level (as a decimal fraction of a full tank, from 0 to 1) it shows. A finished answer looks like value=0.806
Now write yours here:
value=0.875
